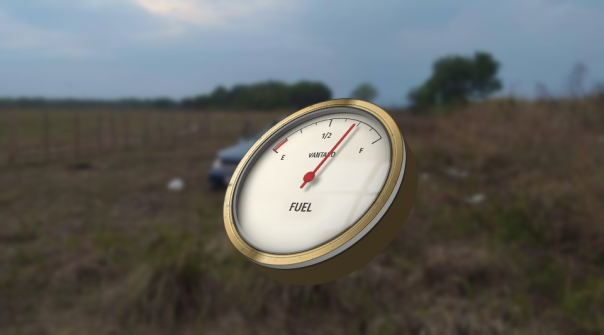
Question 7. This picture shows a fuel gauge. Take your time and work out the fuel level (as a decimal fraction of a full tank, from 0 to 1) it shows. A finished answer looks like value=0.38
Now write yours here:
value=0.75
